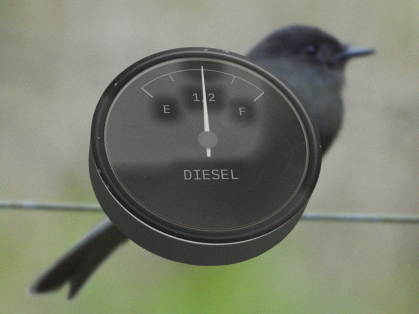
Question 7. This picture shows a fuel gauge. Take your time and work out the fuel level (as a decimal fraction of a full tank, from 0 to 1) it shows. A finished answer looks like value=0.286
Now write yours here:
value=0.5
